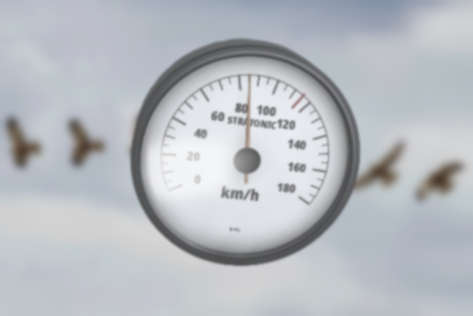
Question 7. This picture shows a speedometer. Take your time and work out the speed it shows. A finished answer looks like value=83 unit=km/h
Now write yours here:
value=85 unit=km/h
